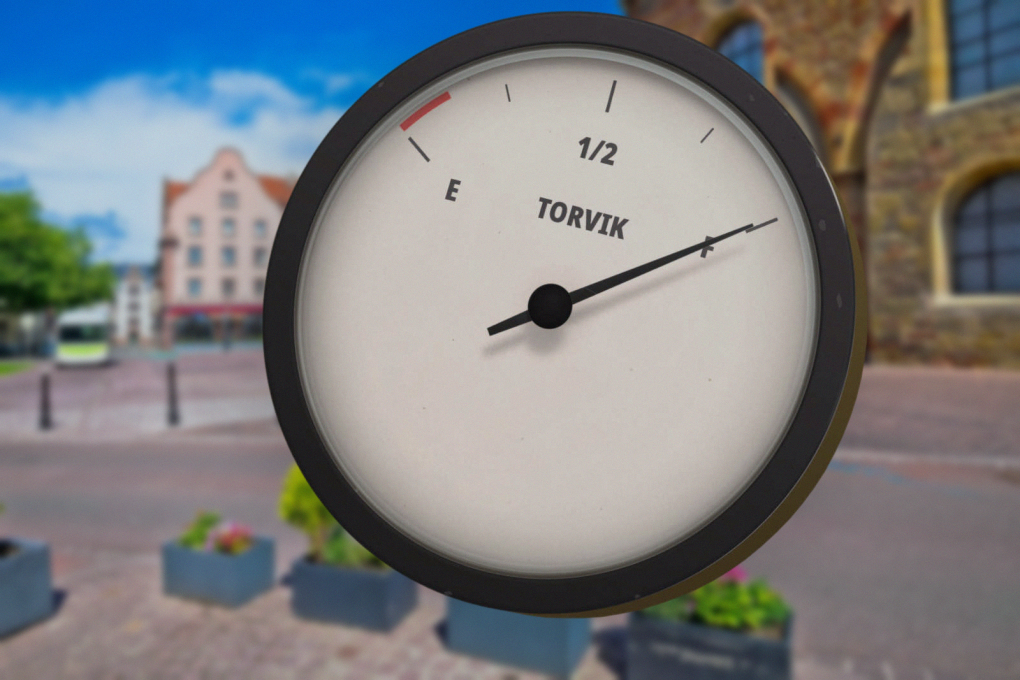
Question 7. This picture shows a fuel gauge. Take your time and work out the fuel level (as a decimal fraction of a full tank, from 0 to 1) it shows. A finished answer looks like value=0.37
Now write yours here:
value=1
